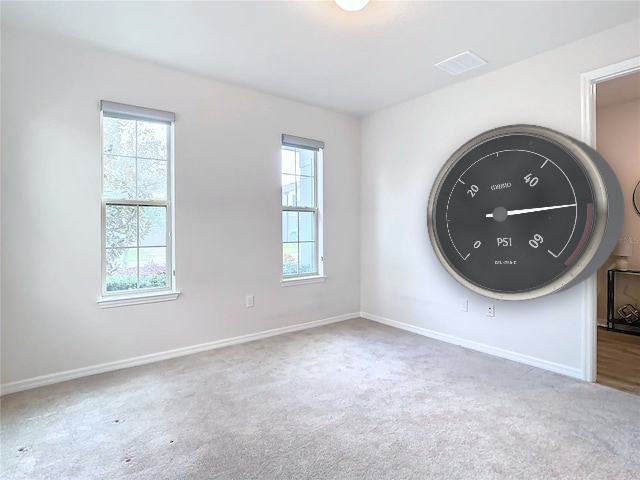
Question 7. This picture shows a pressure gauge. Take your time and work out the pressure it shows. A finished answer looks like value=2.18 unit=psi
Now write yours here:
value=50 unit=psi
